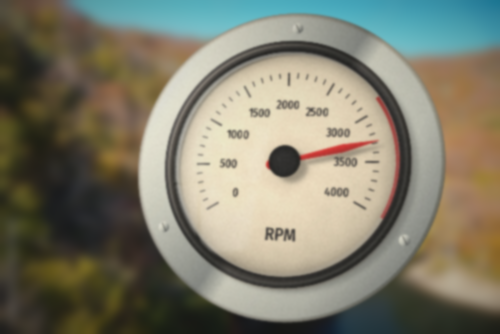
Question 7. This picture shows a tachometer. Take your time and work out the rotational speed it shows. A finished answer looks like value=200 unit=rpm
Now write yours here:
value=3300 unit=rpm
